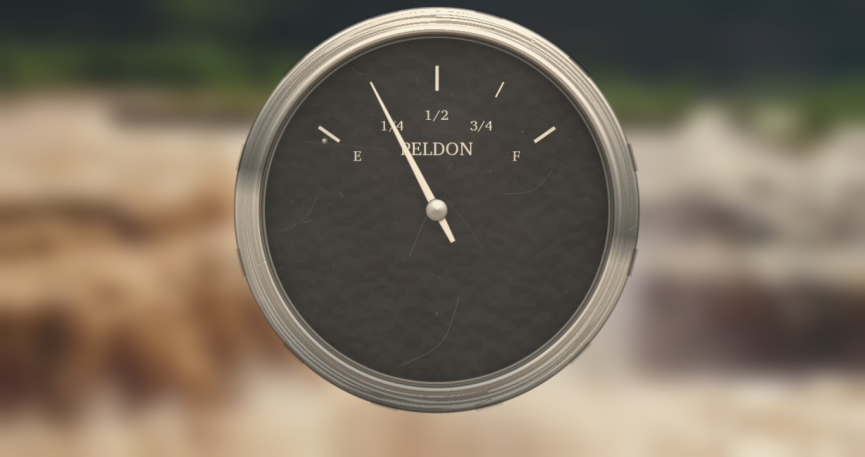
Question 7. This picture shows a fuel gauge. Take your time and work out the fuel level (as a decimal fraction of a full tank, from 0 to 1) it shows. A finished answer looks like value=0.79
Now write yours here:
value=0.25
